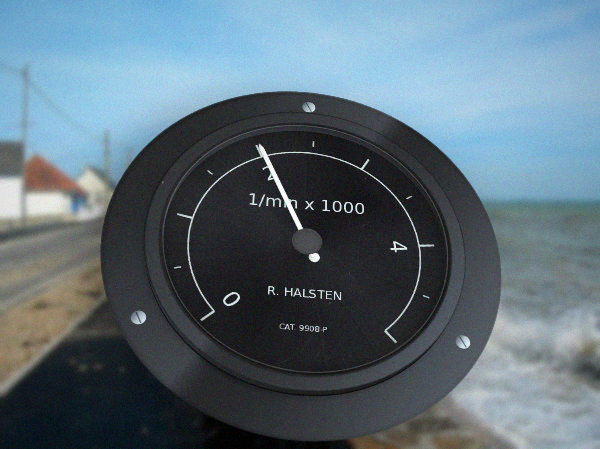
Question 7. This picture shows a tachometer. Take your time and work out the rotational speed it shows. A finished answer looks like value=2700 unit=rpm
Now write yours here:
value=2000 unit=rpm
